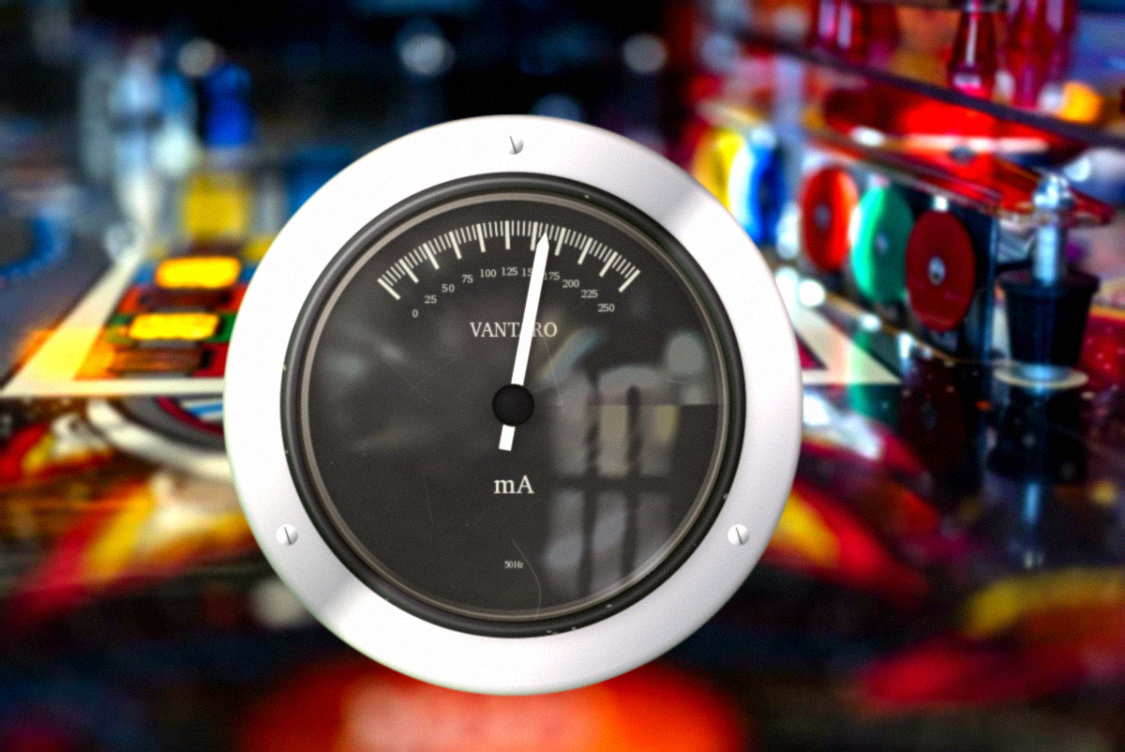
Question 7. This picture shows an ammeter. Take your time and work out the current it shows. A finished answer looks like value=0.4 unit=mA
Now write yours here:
value=160 unit=mA
